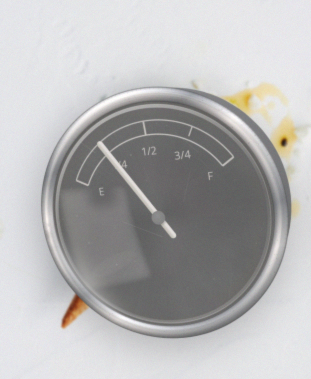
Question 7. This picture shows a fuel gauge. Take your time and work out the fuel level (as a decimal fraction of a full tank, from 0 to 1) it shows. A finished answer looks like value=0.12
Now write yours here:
value=0.25
